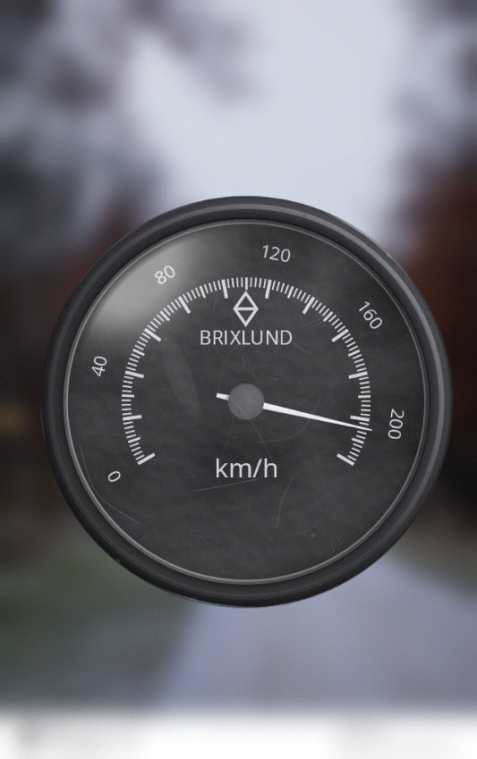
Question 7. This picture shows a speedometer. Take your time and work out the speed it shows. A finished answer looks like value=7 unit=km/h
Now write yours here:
value=204 unit=km/h
